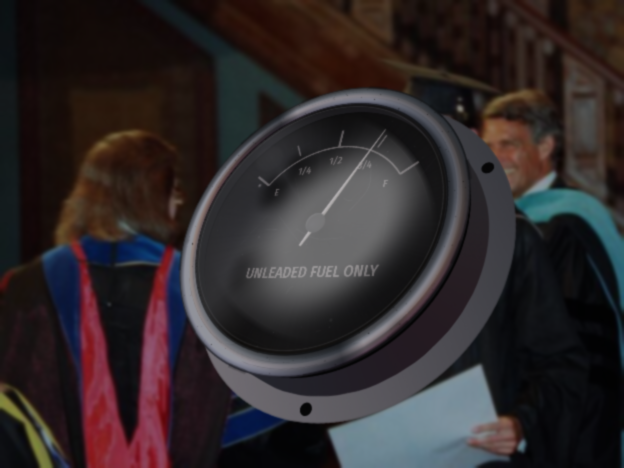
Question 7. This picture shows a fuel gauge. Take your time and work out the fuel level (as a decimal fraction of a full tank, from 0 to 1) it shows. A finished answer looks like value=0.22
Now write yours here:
value=0.75
